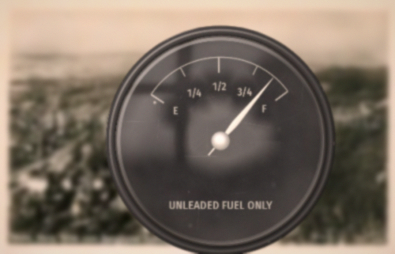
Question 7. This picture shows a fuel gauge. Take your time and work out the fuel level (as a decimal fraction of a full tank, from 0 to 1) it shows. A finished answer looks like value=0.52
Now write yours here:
value=0.875
